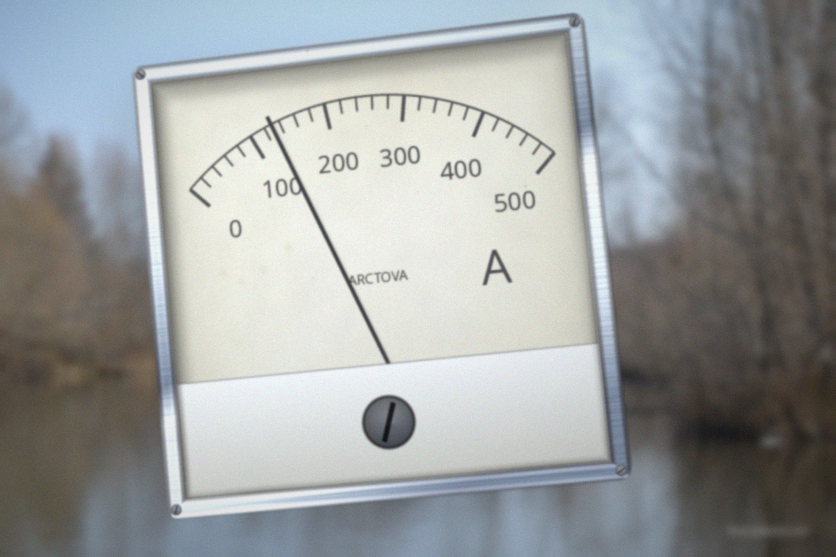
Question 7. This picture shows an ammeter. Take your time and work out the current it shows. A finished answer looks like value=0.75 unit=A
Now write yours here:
value=130 unit=A
